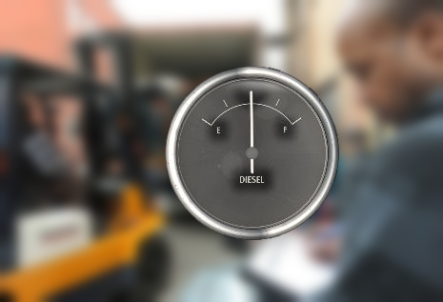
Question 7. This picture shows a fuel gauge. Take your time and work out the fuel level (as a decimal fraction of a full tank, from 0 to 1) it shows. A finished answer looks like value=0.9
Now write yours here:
value=0.5
